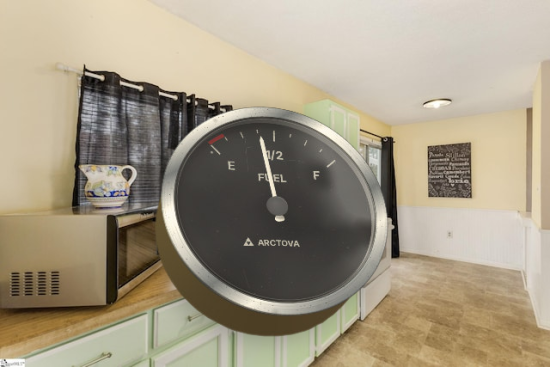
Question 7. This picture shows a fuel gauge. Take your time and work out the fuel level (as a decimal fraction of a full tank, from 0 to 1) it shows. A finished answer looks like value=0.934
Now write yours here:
value=0.375
